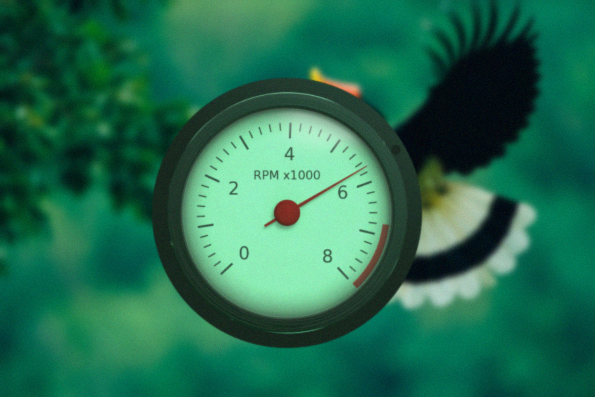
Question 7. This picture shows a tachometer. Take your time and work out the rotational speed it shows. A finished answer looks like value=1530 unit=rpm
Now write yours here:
value=5700 unit=rpm
